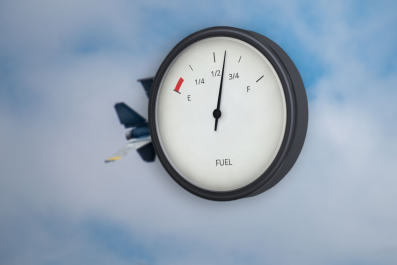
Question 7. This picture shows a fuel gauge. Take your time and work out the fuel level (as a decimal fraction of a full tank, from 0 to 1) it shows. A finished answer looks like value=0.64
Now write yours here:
value=0.625
